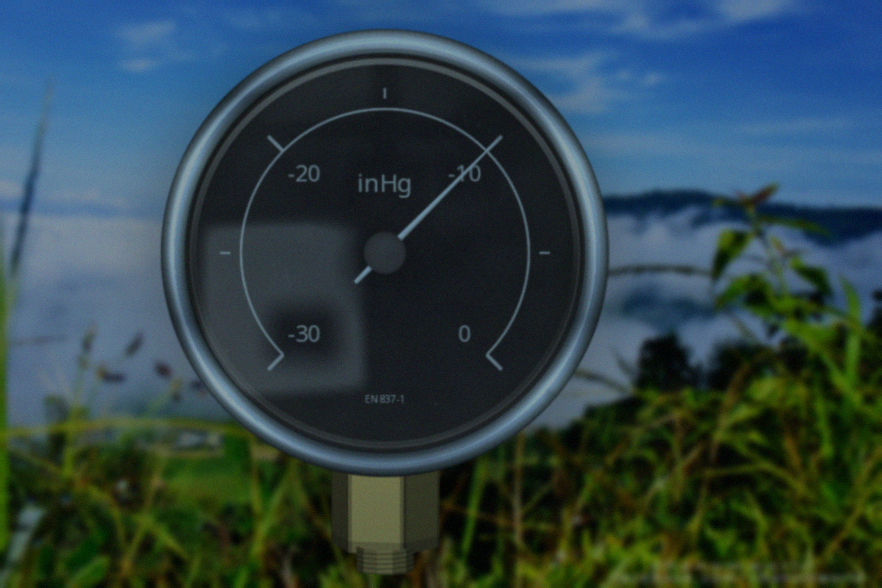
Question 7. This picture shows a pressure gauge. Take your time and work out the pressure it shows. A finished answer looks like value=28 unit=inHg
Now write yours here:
value=-10 unit=inHg
